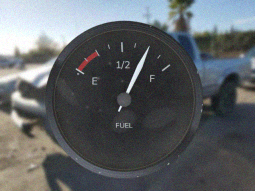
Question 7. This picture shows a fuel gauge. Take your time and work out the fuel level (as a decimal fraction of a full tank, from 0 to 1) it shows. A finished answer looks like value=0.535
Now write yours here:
value=0.75
